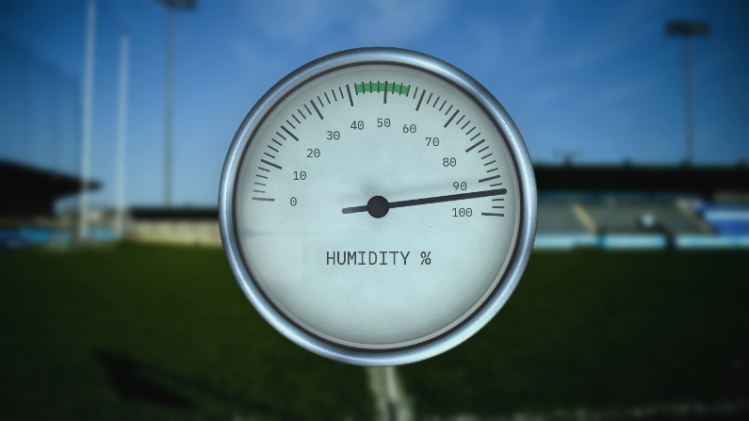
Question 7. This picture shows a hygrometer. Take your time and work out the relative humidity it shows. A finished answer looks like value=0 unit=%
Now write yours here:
value=94 unit=%
